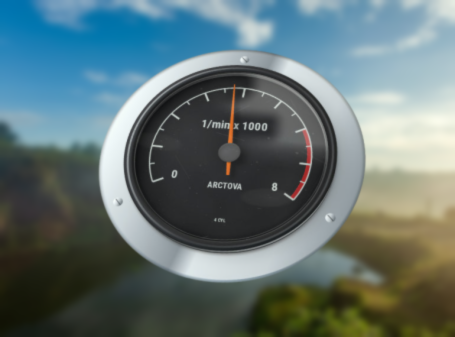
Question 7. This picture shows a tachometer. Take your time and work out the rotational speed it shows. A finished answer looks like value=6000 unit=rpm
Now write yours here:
value=3750 unit=rpm
